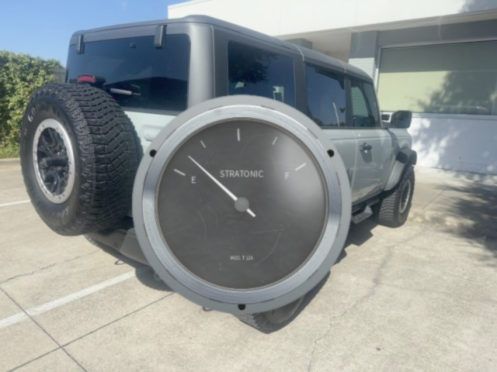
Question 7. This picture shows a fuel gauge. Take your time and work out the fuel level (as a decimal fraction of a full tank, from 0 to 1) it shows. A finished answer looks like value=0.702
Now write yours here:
value=0.125
